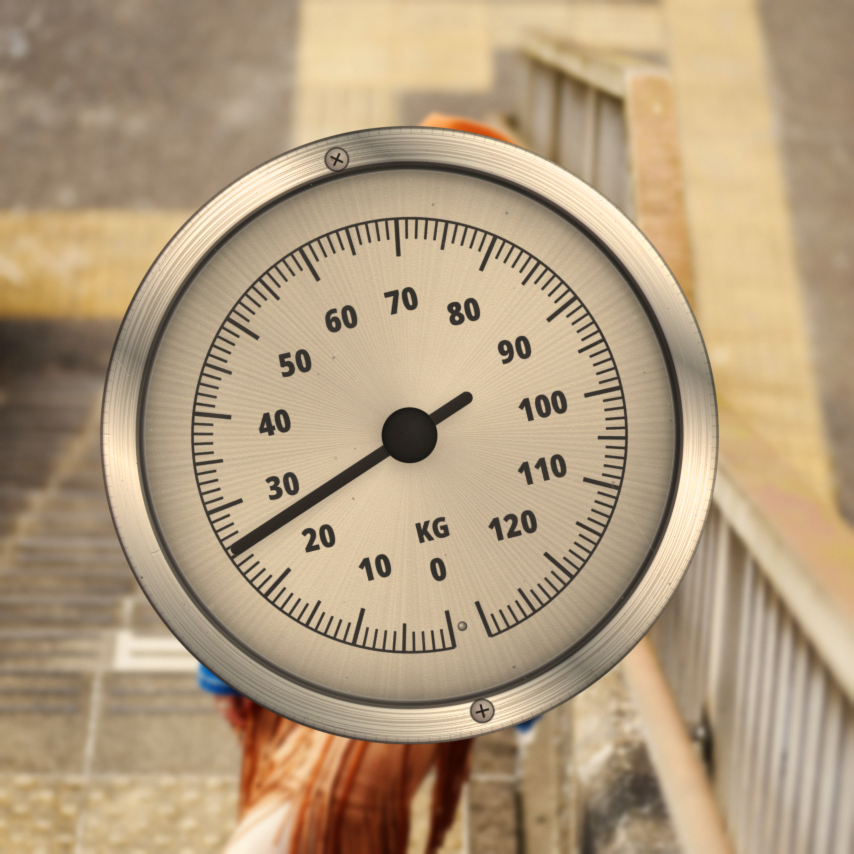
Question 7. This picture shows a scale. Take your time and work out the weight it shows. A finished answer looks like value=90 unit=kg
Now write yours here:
value=25.5 unit=kg
